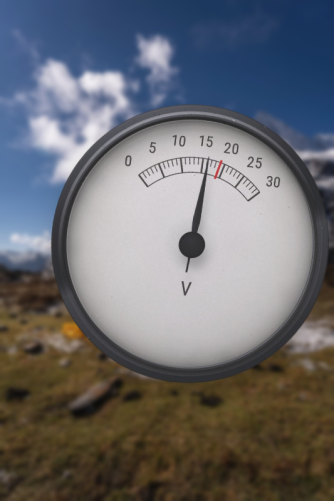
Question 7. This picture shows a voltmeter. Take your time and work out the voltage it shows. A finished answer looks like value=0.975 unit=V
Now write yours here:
value=16 unit=V
